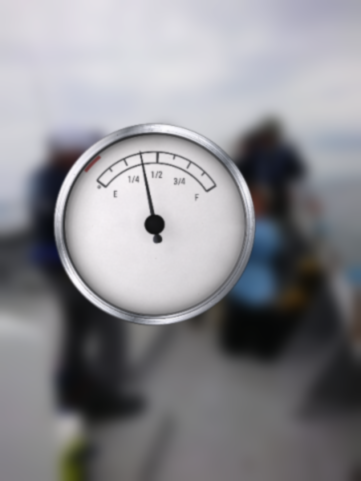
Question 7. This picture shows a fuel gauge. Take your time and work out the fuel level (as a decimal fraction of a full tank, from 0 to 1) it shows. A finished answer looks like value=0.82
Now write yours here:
value=0.375
